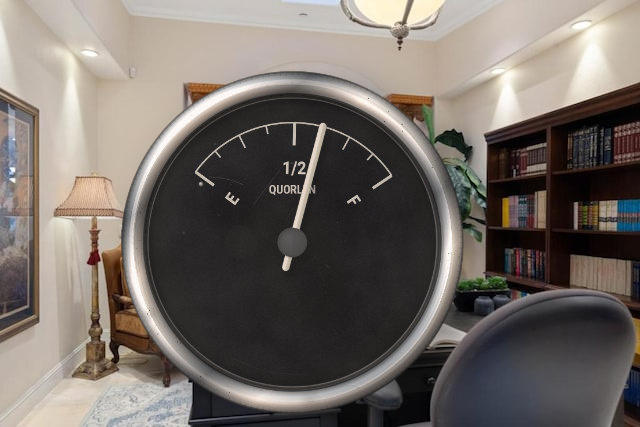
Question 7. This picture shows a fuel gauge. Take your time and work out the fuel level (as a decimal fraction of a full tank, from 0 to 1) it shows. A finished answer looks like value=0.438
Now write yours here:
value=0.625
